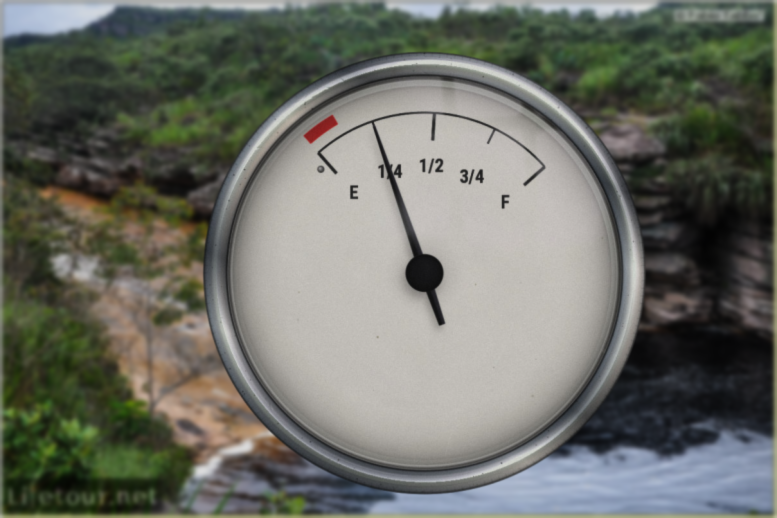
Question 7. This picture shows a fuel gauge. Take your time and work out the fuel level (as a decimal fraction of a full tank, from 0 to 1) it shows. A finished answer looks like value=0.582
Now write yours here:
value=0.25
